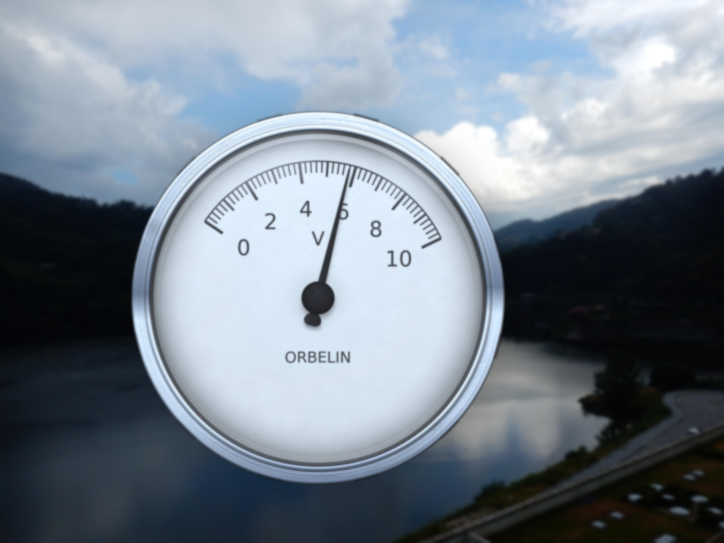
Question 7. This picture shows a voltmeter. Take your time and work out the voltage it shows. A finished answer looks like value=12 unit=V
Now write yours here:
value=5.8 unit=V
